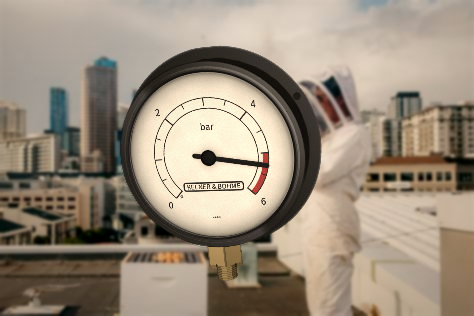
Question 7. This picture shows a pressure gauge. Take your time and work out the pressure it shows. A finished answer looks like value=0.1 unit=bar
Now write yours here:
value=5.25 unit=bar
